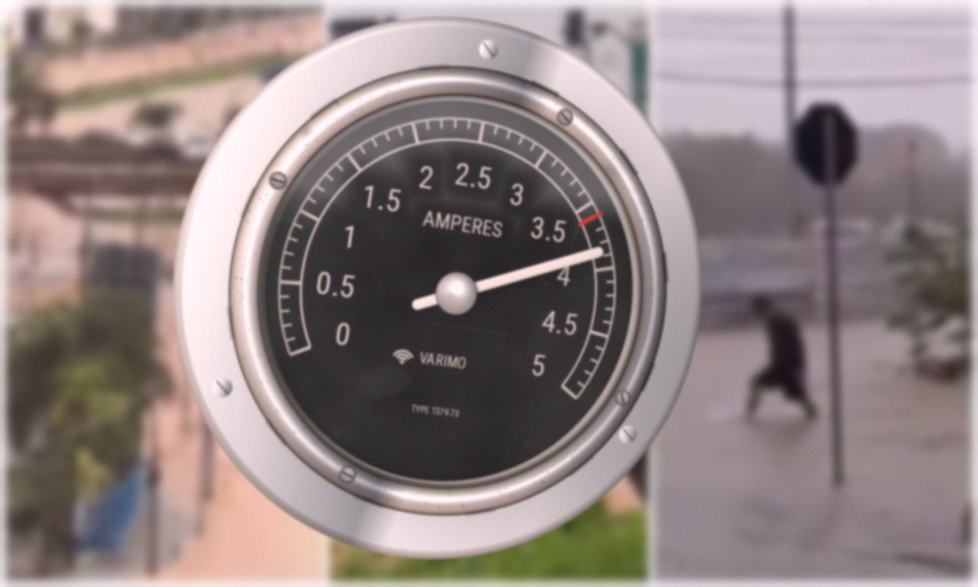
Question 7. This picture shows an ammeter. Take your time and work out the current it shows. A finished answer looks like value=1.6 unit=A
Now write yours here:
value=3.85 unit=A
